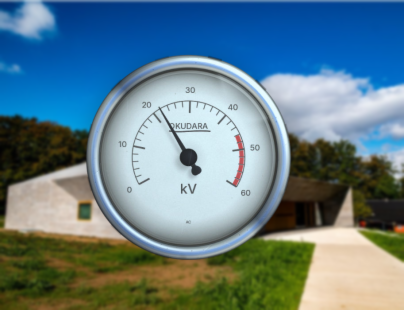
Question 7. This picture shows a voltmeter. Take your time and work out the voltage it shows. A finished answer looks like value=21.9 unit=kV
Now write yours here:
value=22 unit=kV
